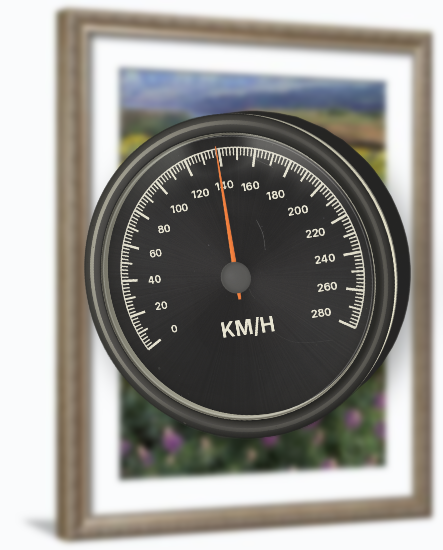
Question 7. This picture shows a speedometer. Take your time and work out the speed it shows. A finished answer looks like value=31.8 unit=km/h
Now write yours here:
value=140 unit=km/h
